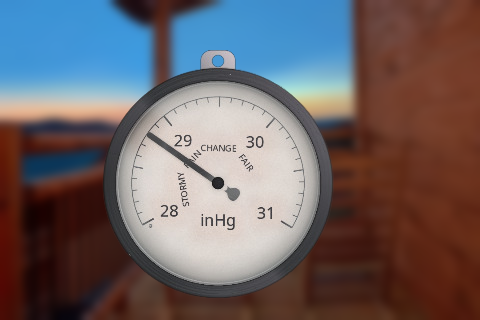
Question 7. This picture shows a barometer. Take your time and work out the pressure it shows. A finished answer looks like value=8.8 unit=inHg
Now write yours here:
value=28.8 unit=inHg
